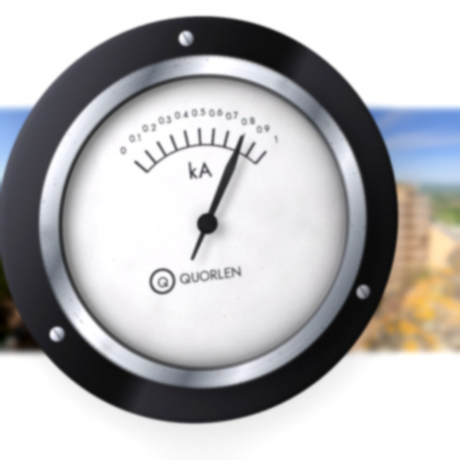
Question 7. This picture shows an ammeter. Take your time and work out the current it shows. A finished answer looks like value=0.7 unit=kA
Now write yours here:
value=0.8 unit=kA
